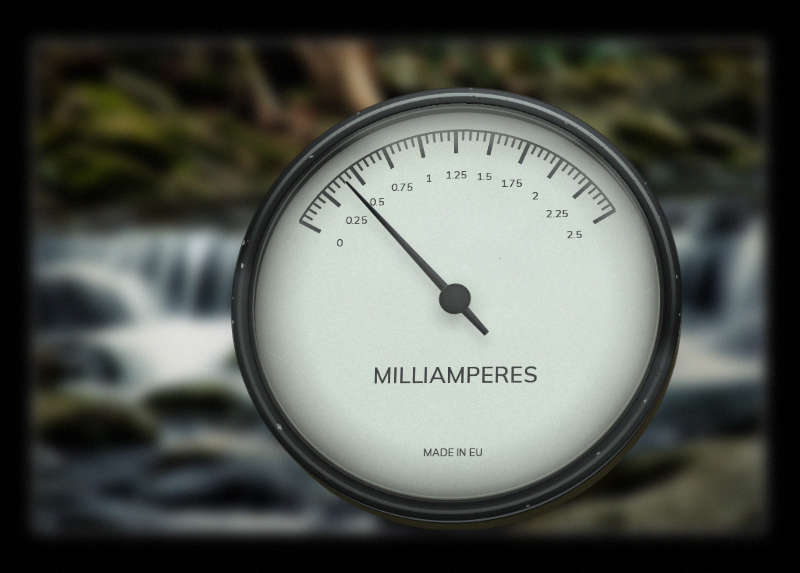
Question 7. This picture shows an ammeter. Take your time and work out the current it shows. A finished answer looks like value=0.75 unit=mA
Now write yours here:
value=0.4 unit=mA
